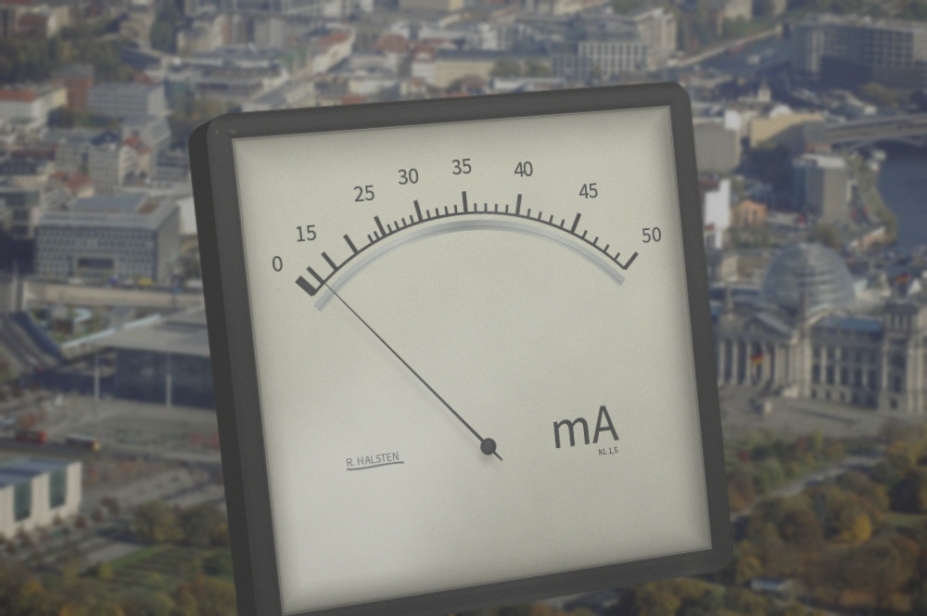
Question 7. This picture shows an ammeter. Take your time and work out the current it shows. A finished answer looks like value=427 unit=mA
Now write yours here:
value=10 unit=mA
